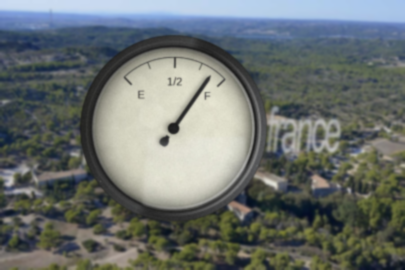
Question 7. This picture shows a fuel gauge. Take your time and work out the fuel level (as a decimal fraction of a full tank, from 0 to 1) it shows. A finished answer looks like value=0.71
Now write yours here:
value=0.875
